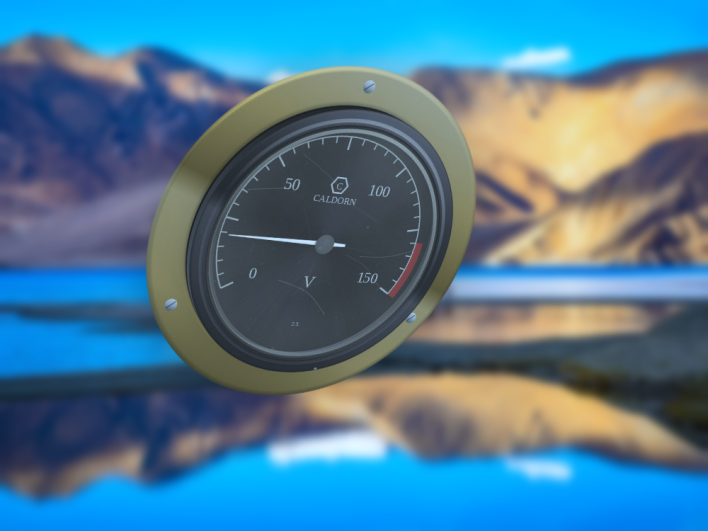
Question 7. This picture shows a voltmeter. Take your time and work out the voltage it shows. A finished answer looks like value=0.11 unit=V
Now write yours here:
value=20 unit=V
